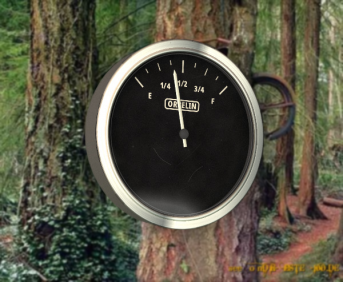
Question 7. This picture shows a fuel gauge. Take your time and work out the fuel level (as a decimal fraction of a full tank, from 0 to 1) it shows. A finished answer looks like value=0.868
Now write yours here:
value=0.375
